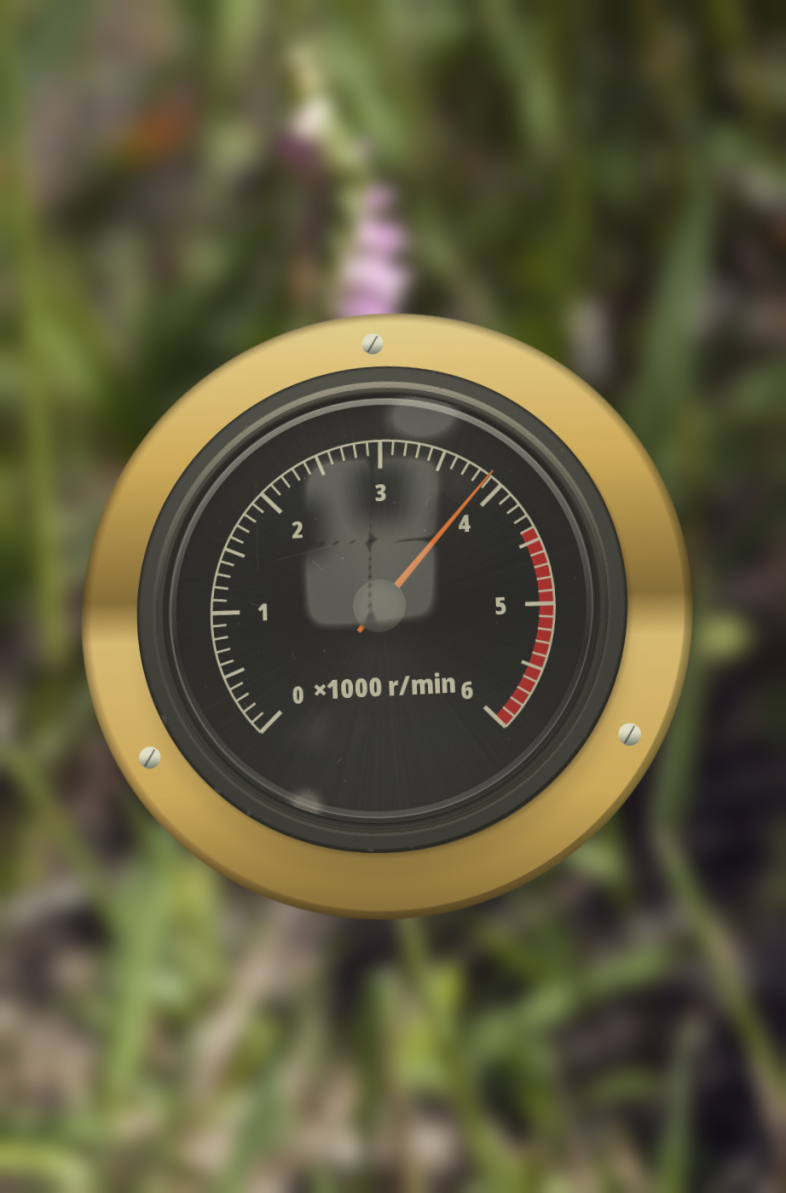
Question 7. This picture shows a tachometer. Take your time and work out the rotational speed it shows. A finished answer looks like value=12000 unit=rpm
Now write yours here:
value=3900 unit=rpm
